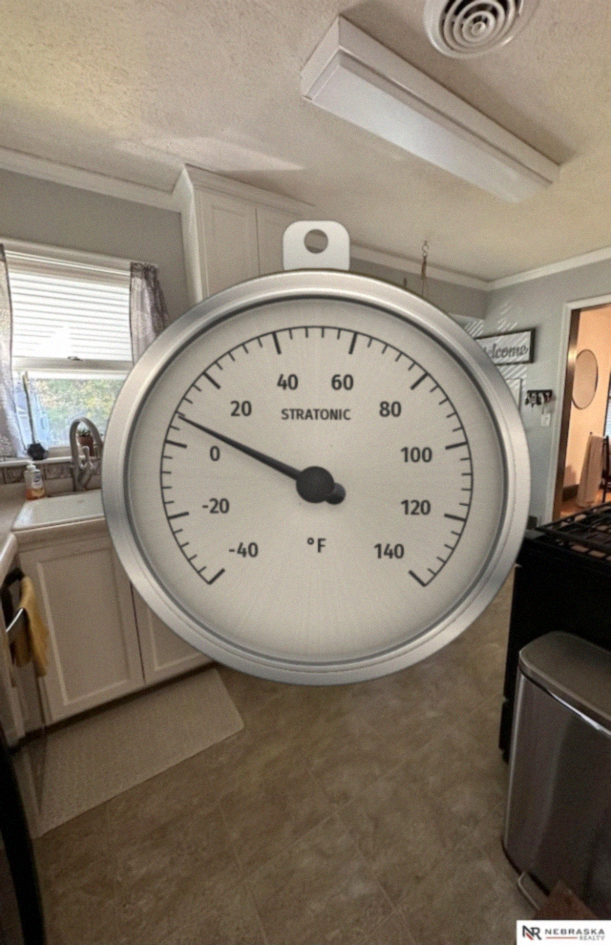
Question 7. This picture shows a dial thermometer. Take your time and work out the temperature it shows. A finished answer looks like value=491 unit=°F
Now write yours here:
value=8 unit=°F
